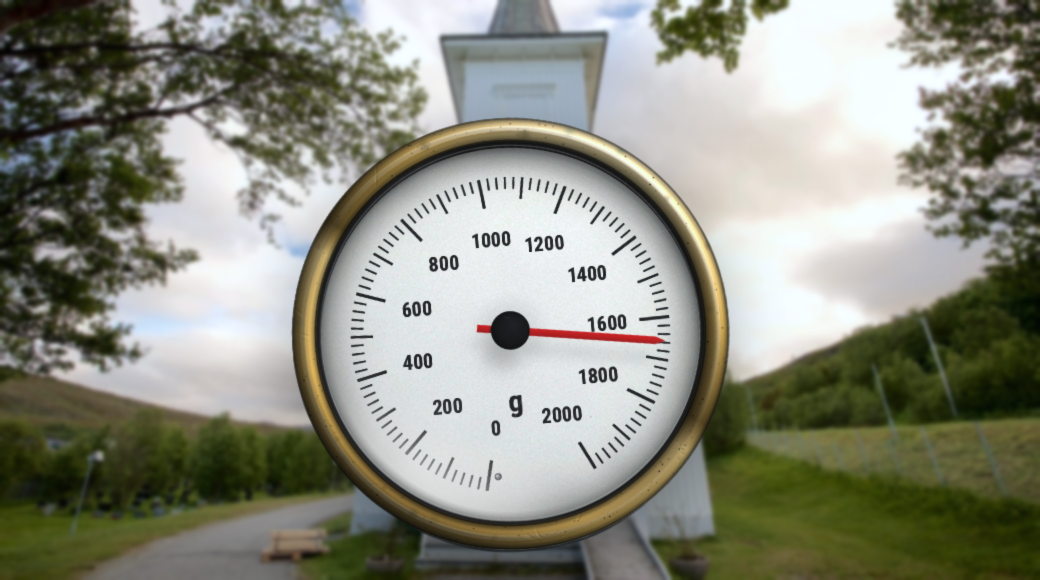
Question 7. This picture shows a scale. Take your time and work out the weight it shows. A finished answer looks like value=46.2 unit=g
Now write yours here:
value=1660 unit=g
